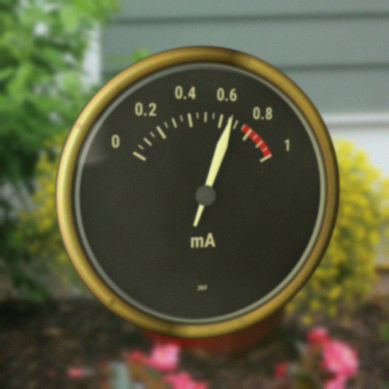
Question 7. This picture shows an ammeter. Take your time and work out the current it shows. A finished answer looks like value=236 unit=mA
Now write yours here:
value=0.65 unit=mA
